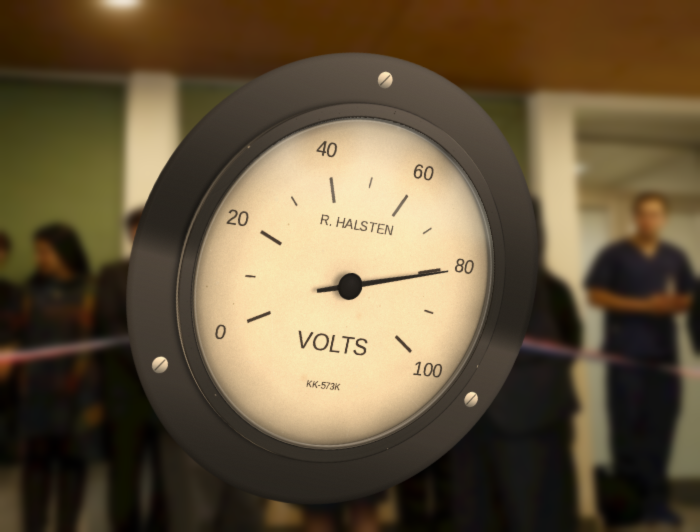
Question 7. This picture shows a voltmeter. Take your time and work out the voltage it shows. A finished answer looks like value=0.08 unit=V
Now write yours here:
value=80 unit=V
